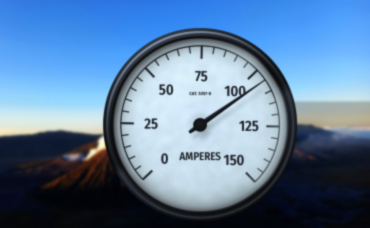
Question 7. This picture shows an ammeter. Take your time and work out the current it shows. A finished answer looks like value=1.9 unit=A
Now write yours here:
value=105 unit=A
